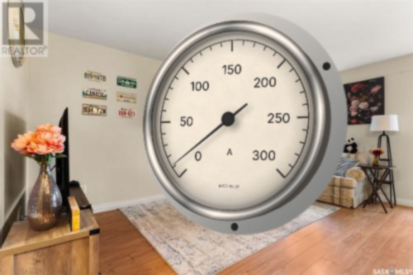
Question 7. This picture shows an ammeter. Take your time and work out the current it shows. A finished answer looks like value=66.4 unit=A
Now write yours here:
value=10 unit=A
